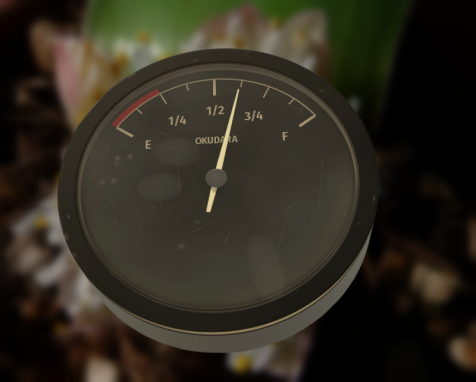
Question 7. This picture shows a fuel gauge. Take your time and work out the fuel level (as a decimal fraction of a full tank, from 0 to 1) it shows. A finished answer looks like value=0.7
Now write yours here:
value=0.625
